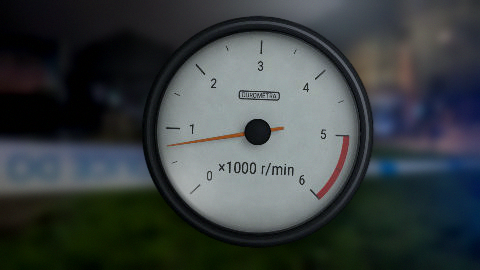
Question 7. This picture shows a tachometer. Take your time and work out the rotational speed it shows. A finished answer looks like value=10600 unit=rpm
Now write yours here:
value=750 unit=rpm
